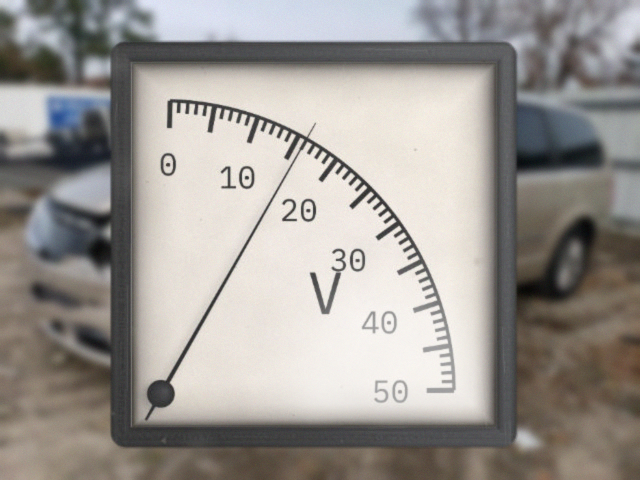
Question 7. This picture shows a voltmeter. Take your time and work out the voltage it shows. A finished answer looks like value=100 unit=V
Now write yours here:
value=16 unit=V
